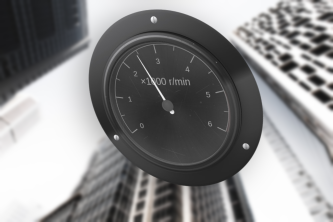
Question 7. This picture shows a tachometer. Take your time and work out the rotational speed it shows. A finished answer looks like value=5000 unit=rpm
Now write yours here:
value=2500 unit=rpm
